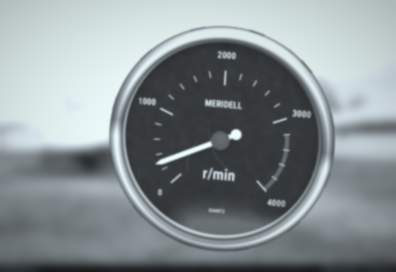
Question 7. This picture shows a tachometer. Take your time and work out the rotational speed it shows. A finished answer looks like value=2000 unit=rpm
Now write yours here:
value=300 unit=rpm
